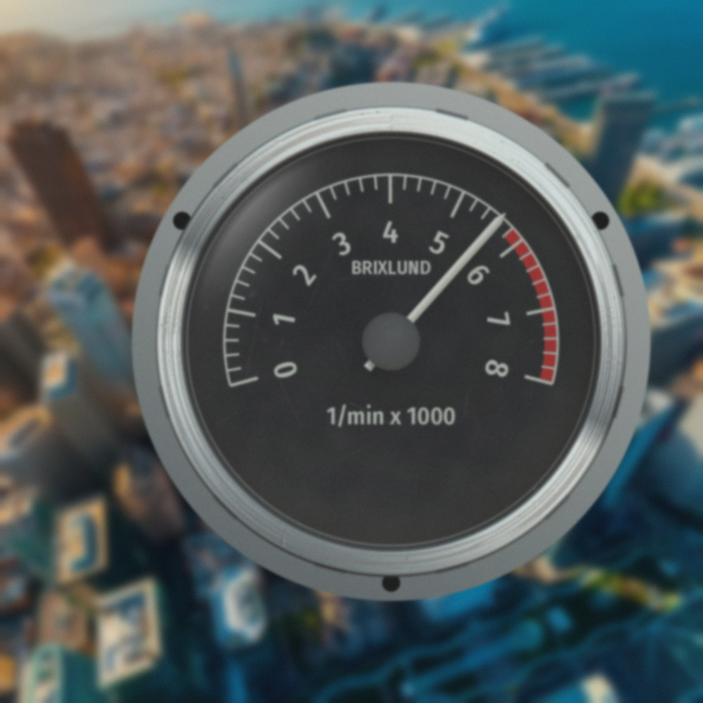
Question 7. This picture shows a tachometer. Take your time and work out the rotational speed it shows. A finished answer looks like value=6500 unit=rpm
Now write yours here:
value=5600 unit=rpm
